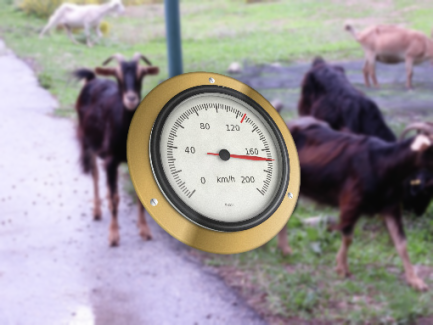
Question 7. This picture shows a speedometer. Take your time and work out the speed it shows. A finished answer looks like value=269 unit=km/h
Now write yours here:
value=170 unit=km/h
